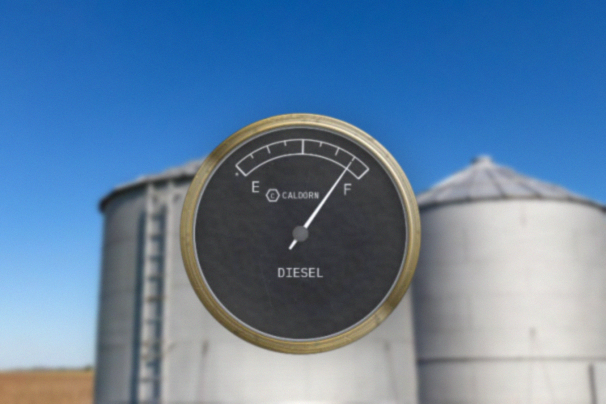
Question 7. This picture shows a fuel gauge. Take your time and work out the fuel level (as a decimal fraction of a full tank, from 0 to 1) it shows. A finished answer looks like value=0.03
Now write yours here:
value=0.875
